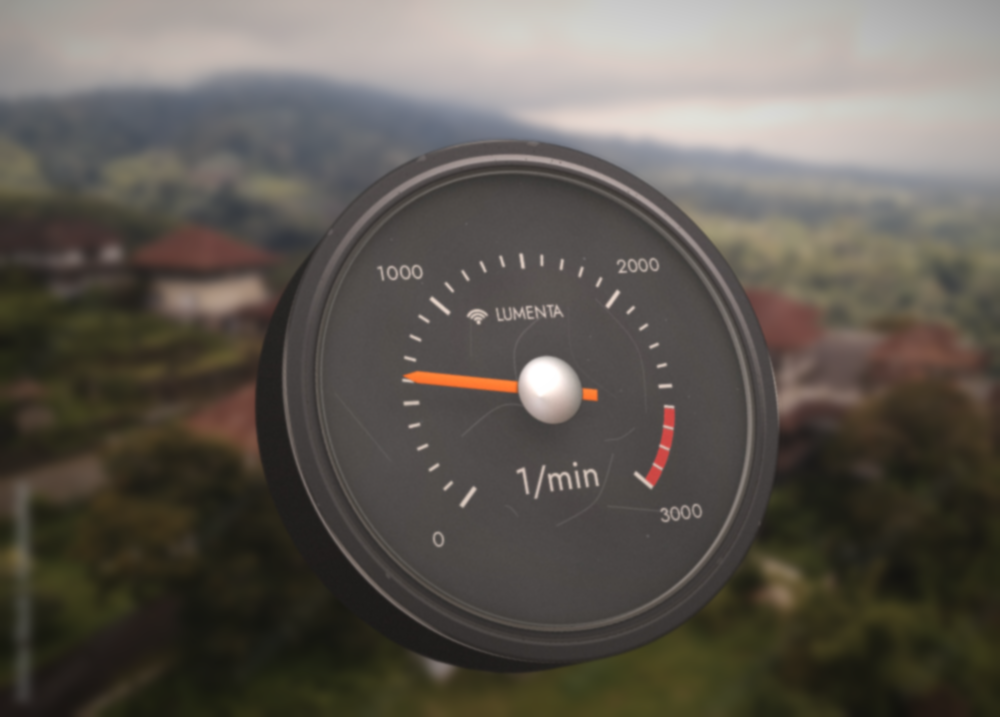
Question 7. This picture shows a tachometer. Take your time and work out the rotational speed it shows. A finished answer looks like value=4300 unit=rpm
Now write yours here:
value=600 unit=rpm
